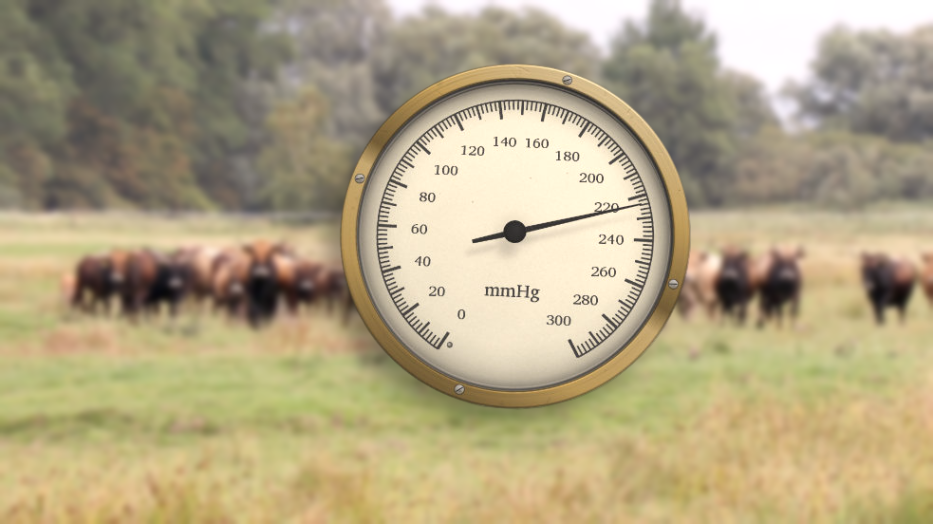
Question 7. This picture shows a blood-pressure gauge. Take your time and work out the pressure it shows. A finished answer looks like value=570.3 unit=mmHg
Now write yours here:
value=224 unit=mmHg
